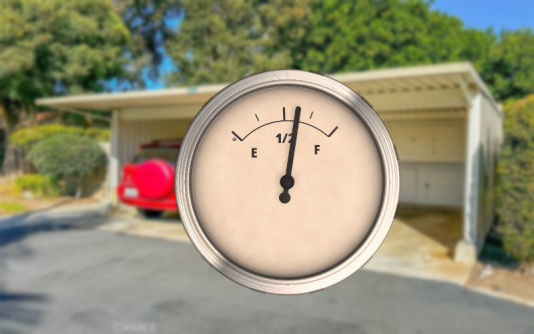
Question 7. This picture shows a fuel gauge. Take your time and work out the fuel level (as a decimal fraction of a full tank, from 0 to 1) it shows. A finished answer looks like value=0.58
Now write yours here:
value=0.625
